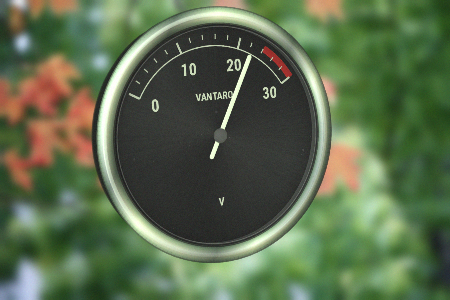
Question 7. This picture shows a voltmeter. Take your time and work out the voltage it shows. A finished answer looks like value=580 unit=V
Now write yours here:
value=22 unit=V
